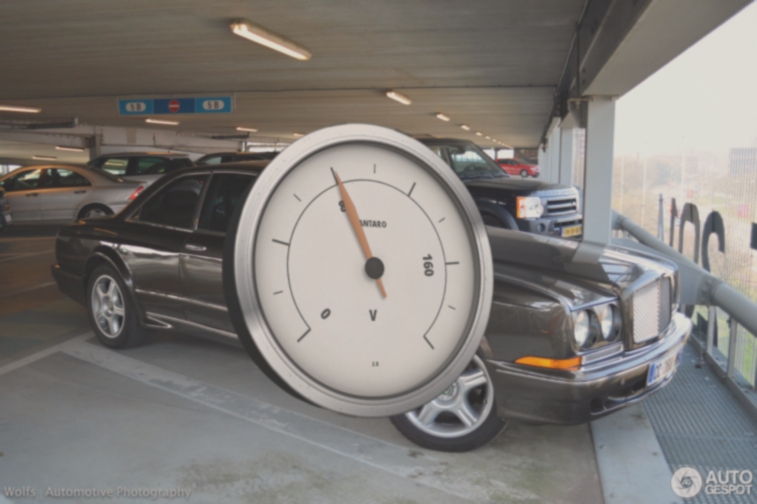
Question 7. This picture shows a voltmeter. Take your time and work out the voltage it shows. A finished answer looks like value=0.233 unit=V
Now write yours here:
value=80 unit=V
